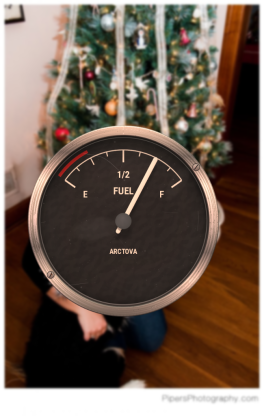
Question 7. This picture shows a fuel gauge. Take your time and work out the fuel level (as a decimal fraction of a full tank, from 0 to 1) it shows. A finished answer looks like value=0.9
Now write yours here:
value=0.75
